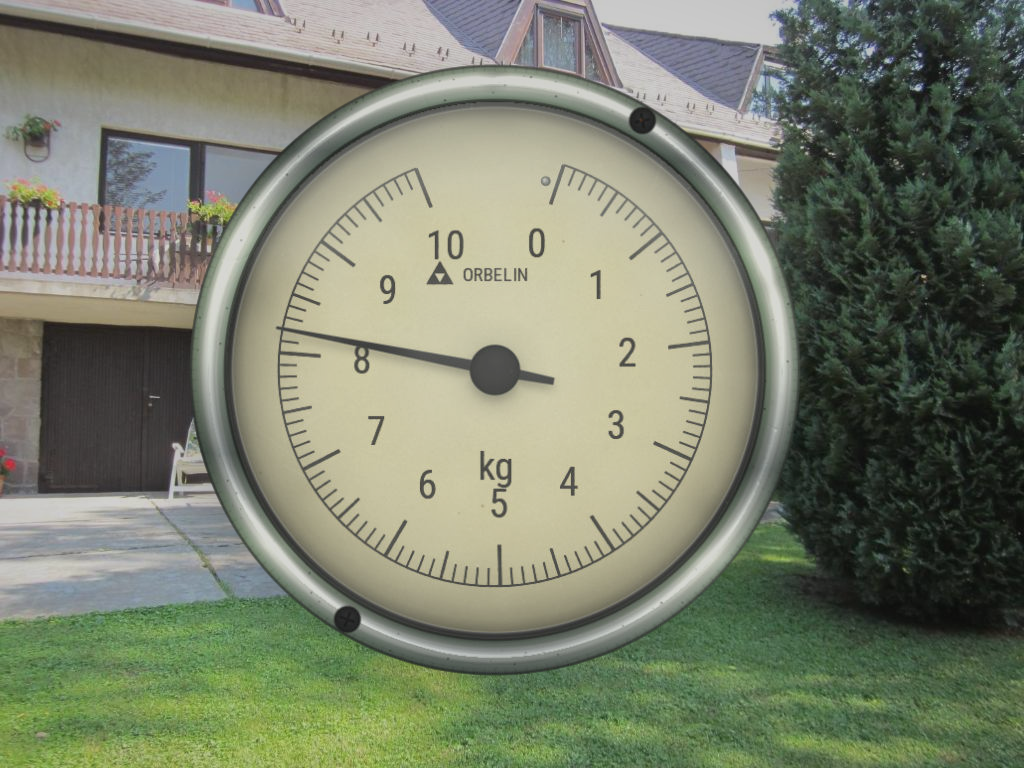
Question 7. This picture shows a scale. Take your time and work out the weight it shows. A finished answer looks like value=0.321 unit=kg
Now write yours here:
value=8.2 unit=kg
